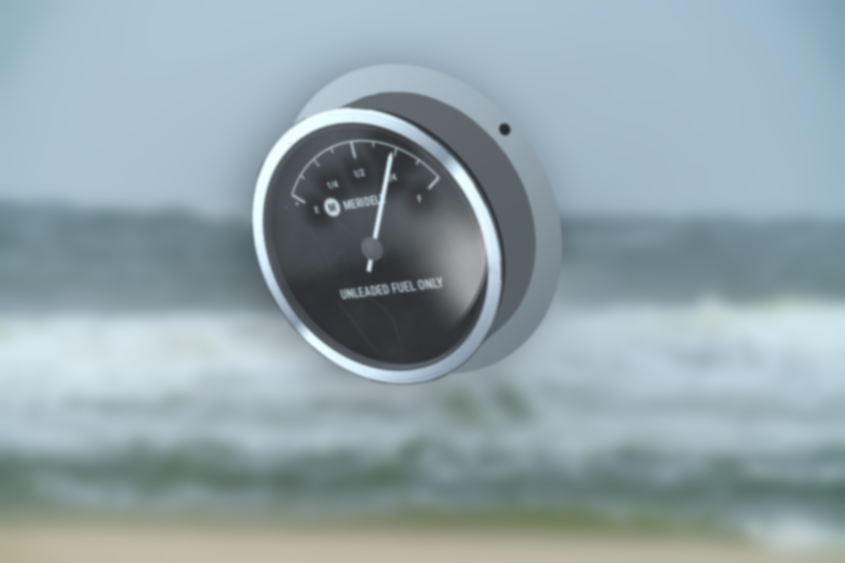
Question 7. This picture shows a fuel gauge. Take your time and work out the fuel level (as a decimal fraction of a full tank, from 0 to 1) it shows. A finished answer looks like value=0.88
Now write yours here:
value=0.75
